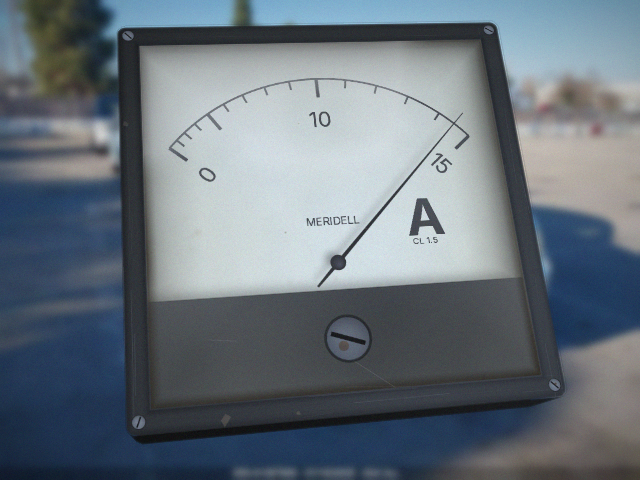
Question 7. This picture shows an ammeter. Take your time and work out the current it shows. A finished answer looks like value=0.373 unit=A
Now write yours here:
value=14.5 unit=A
